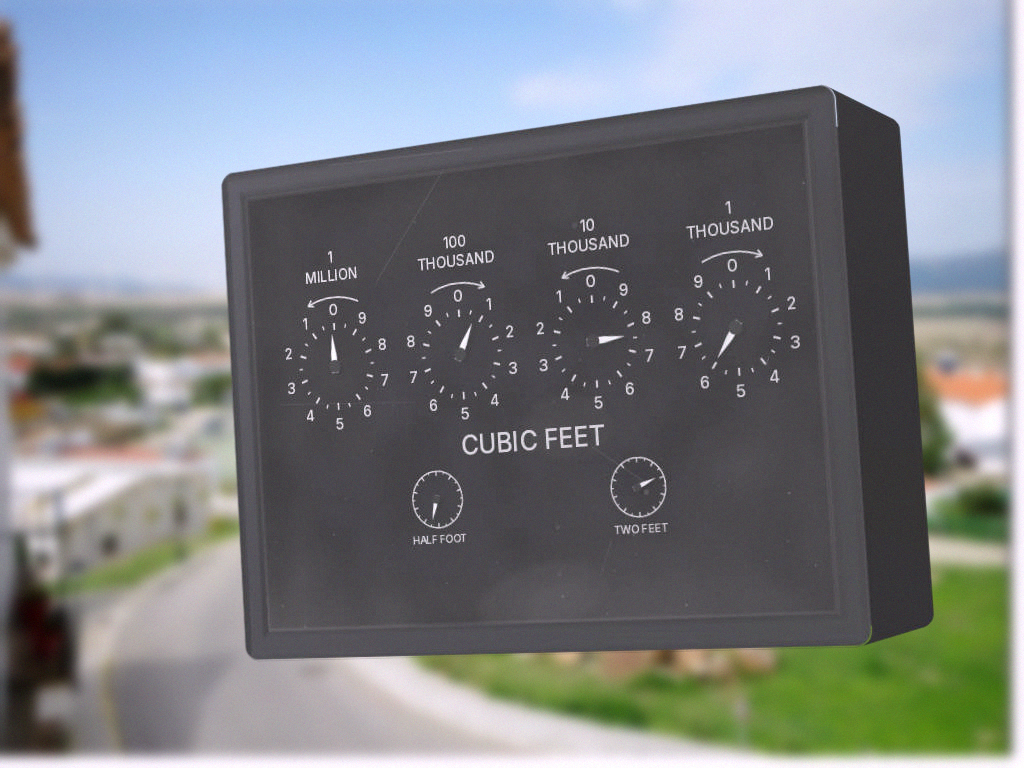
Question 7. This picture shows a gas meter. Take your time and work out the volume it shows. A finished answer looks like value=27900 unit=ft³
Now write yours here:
value=7600 unit=ft³
